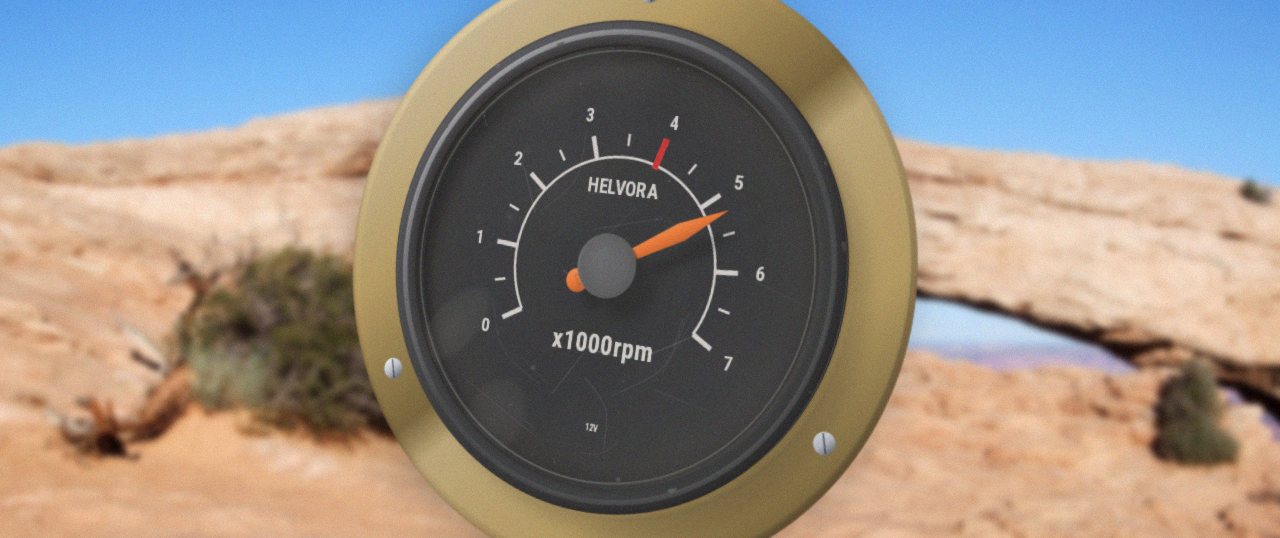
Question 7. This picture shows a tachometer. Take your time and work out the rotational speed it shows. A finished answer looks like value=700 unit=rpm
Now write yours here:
value=5250 unit=rpm
